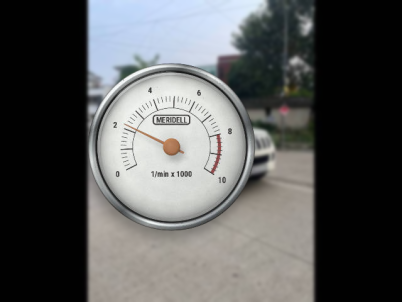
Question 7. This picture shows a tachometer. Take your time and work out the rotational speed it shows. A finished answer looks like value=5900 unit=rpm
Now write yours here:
value=2200 unit=rpm
